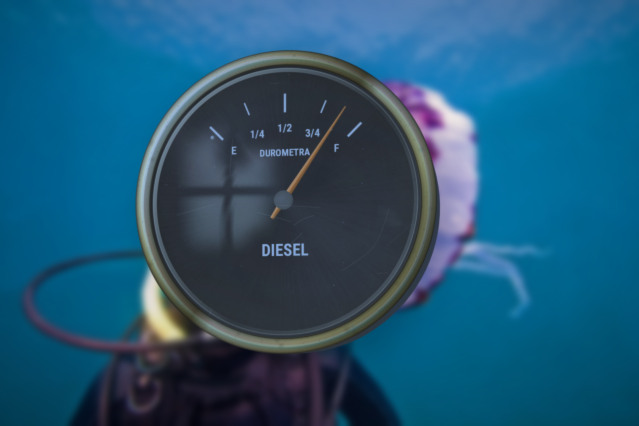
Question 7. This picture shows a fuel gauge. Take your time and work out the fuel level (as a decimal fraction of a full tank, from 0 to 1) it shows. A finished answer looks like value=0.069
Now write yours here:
value=0.875
